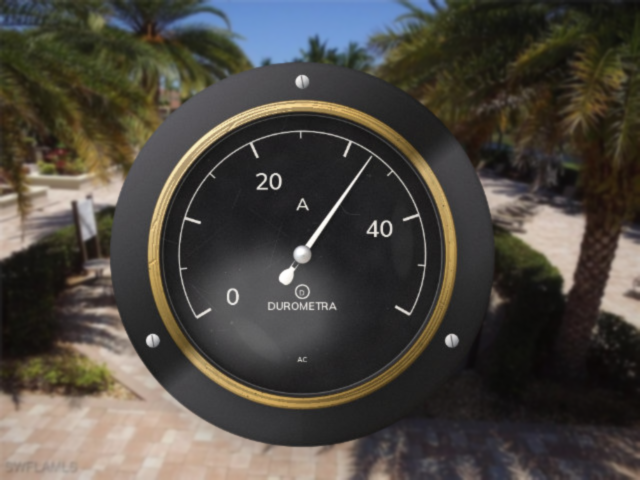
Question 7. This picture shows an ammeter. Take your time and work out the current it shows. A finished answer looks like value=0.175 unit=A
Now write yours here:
value=32.5 unit=A
